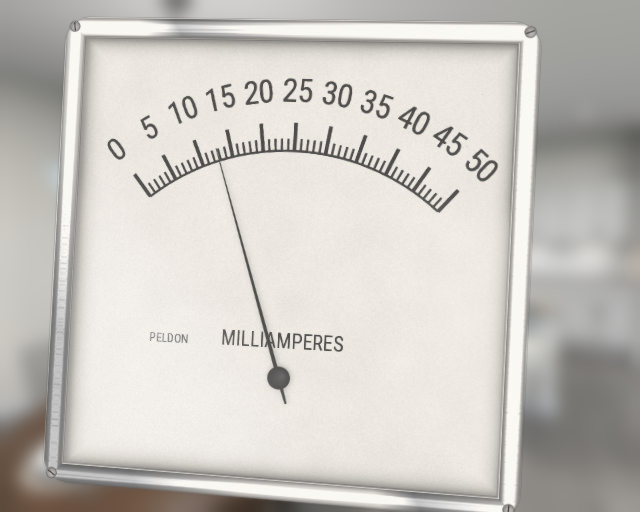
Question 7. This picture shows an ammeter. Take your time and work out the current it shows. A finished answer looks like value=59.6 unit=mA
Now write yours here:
value=13 unit=mA
